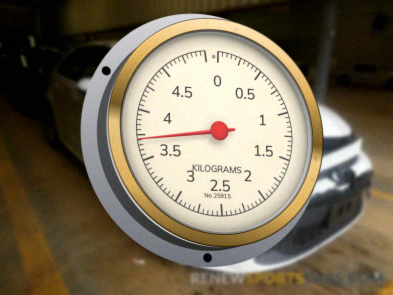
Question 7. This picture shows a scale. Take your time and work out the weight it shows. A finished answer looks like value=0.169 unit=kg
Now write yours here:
value=3.7 unit=kg
